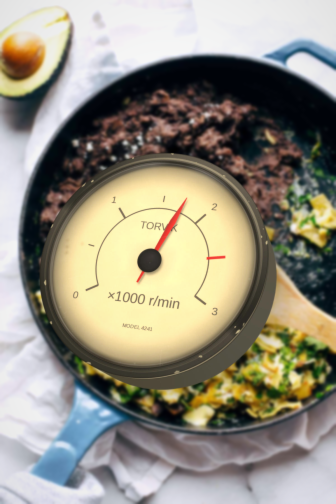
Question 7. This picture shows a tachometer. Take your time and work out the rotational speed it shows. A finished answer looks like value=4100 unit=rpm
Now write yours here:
value=1750 unit=rpm
